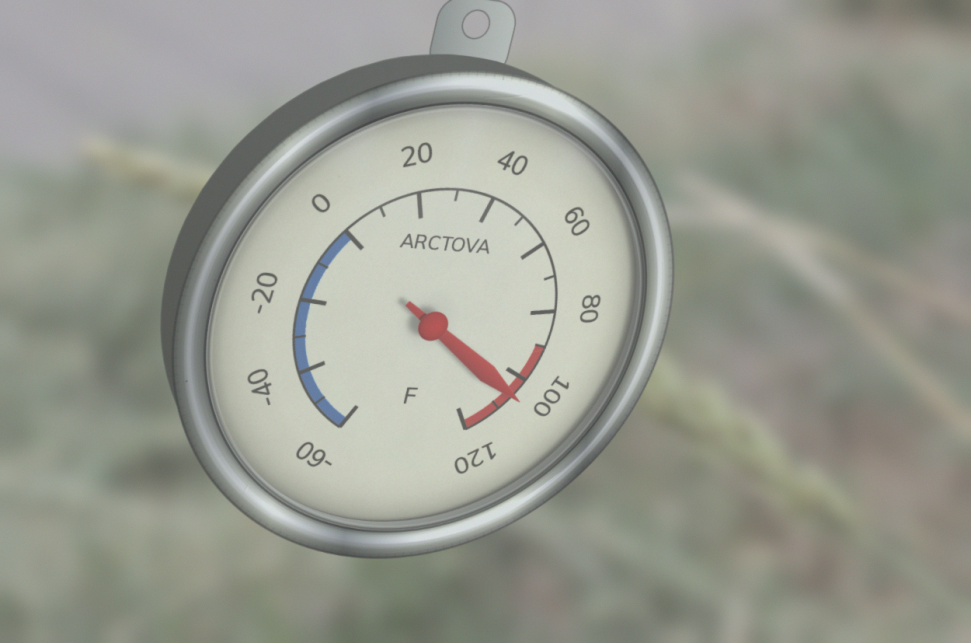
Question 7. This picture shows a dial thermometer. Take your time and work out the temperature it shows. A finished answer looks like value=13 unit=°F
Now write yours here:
value=105 unit=°F
